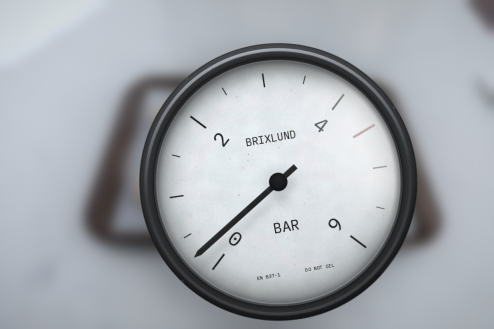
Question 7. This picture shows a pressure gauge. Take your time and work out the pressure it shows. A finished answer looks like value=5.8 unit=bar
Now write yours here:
value=0.25 unit=bar
